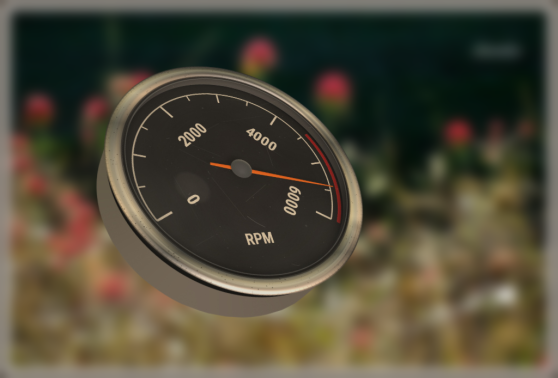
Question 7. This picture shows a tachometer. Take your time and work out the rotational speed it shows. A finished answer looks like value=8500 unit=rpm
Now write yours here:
value=5500 unit=rpm
